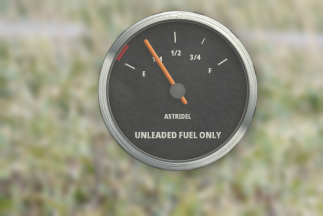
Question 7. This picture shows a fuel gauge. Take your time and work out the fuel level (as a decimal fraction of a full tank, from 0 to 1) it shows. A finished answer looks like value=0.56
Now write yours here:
value=0.25
